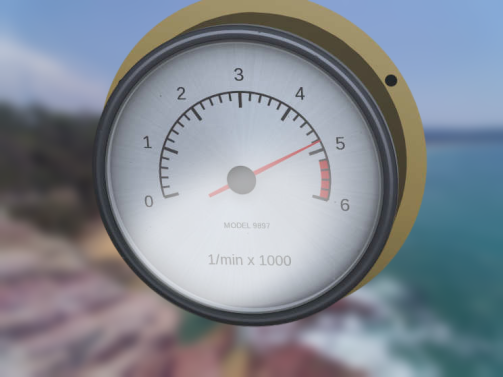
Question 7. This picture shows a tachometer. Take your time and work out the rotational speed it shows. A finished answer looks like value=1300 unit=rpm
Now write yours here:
value=4800 unit=rpm
